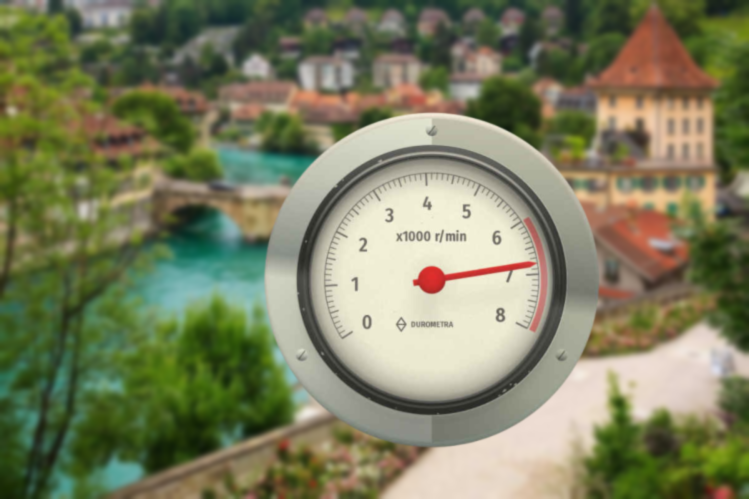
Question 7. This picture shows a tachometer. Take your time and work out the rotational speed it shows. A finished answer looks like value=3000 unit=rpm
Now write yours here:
value=6800 unit=rpm
